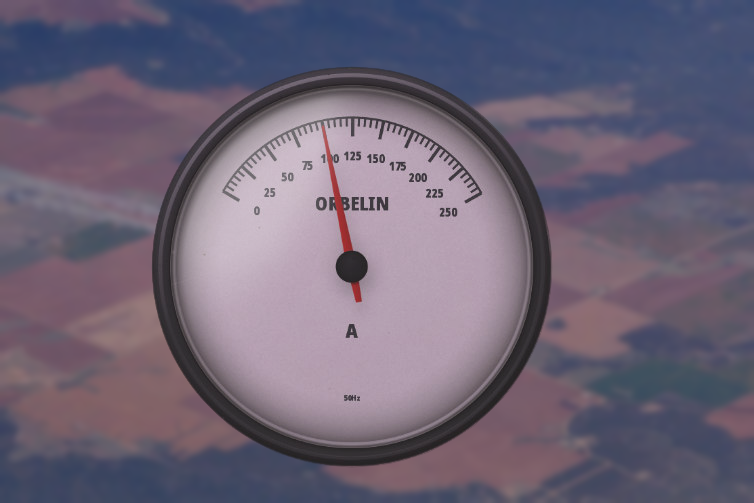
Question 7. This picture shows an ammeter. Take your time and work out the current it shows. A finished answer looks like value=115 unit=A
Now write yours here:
value=100 unit=A
